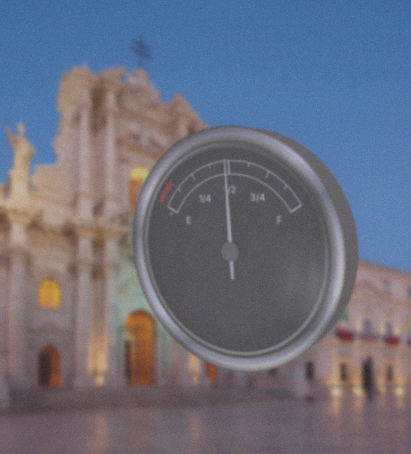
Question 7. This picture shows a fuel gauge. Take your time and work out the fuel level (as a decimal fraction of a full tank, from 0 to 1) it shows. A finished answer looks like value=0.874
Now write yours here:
value=0.5
